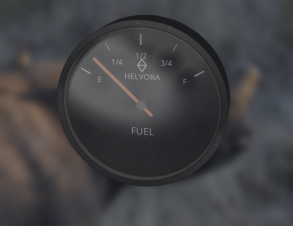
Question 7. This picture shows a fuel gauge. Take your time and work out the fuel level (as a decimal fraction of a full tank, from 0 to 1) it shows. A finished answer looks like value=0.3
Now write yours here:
value=0.125
